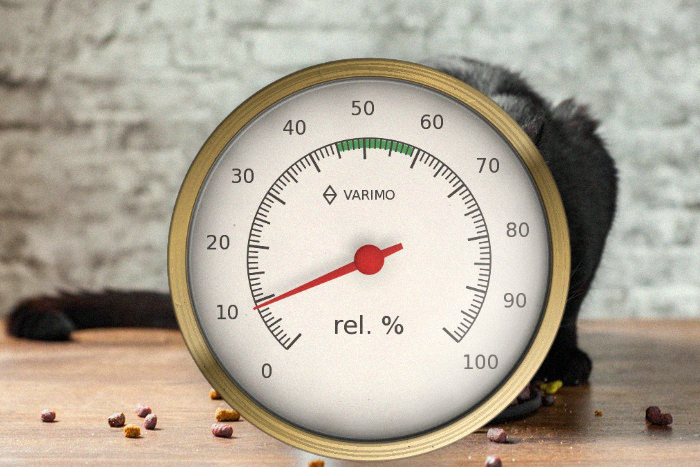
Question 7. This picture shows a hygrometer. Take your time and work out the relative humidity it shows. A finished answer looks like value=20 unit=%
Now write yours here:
value=9 unit=%
